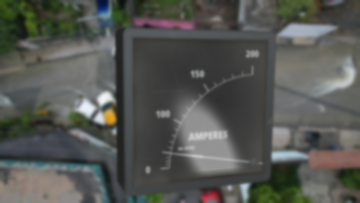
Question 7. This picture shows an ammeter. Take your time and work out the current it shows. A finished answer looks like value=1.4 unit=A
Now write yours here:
value=50 unit=A
